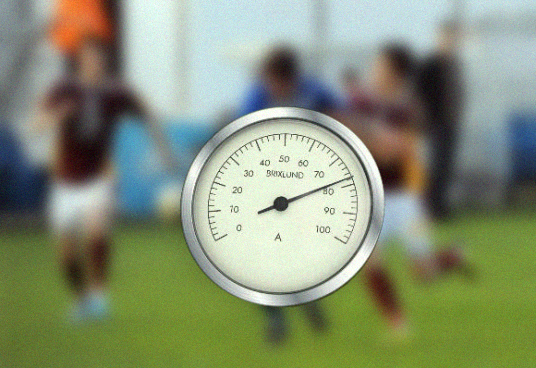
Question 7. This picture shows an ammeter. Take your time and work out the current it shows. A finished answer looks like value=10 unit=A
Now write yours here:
value=78 unit=A
